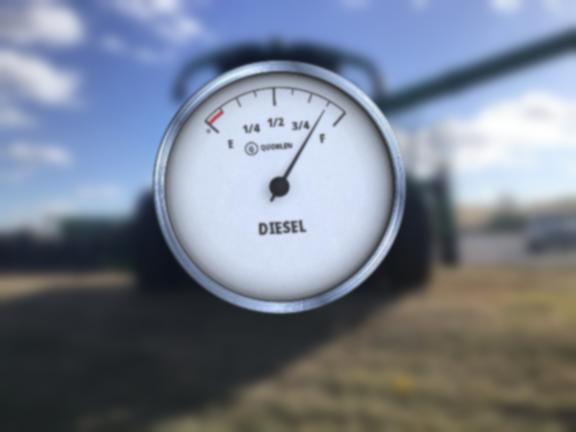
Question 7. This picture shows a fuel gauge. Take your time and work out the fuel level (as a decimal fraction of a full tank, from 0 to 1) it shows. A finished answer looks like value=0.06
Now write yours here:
value=0.875
